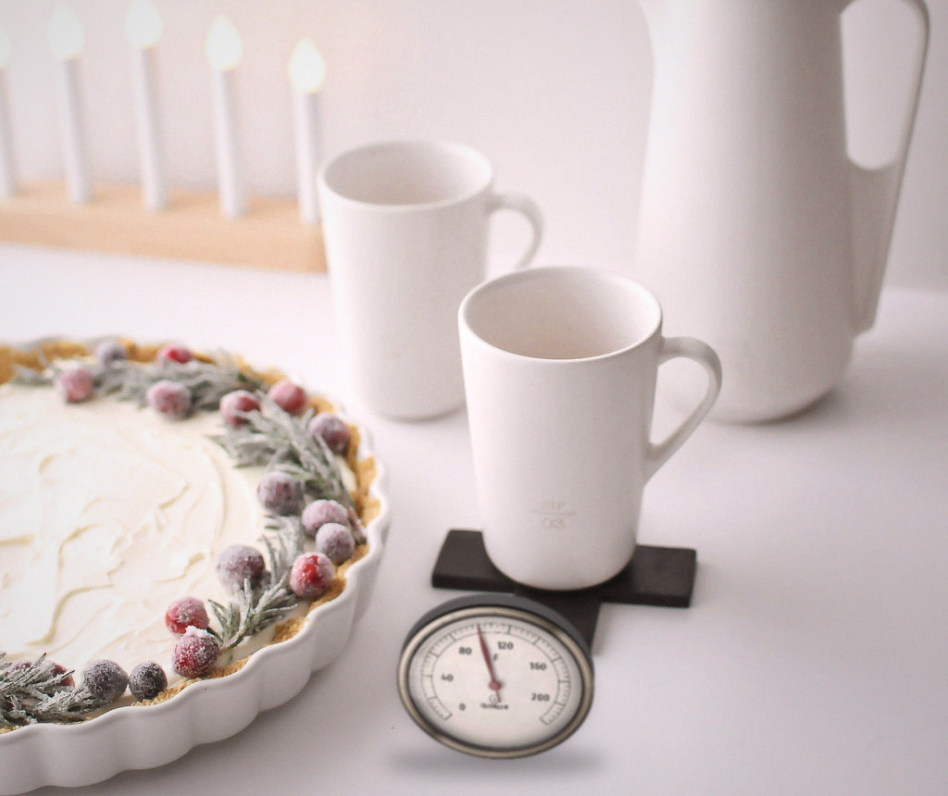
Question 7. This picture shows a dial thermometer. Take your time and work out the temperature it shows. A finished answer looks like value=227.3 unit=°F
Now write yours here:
value=100 unit=°F
